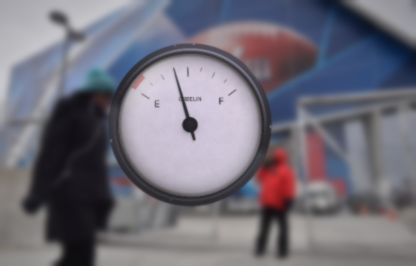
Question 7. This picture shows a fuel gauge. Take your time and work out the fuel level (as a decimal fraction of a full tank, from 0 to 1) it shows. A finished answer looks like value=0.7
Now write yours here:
value=0.375
